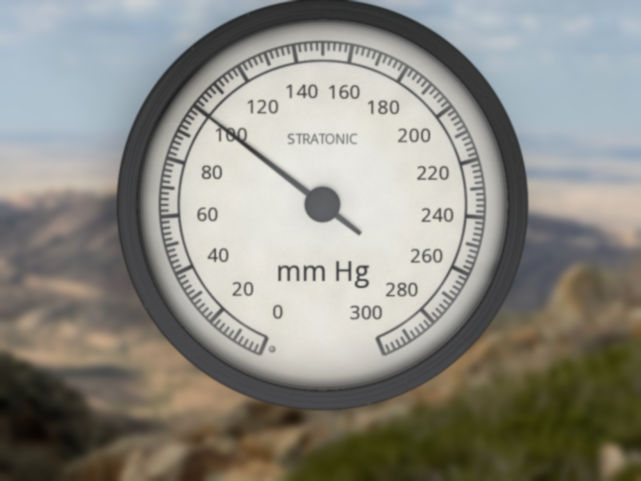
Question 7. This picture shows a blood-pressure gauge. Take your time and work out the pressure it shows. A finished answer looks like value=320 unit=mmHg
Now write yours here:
value=100 unit=mmHg
